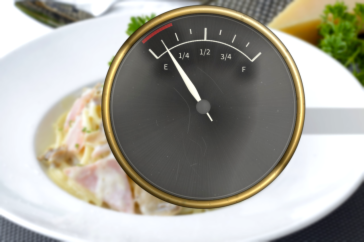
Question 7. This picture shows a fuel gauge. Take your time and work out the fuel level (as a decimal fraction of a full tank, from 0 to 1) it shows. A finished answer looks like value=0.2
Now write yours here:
value=0.125
